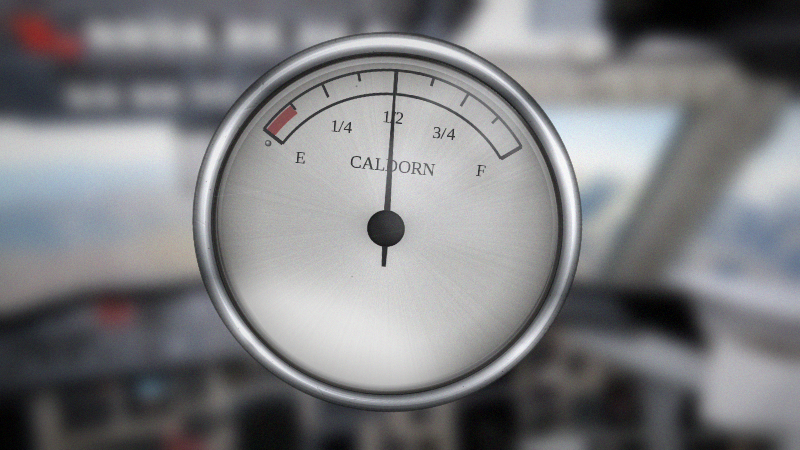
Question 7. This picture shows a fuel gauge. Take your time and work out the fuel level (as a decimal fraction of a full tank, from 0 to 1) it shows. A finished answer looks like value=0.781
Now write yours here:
value=0.5
